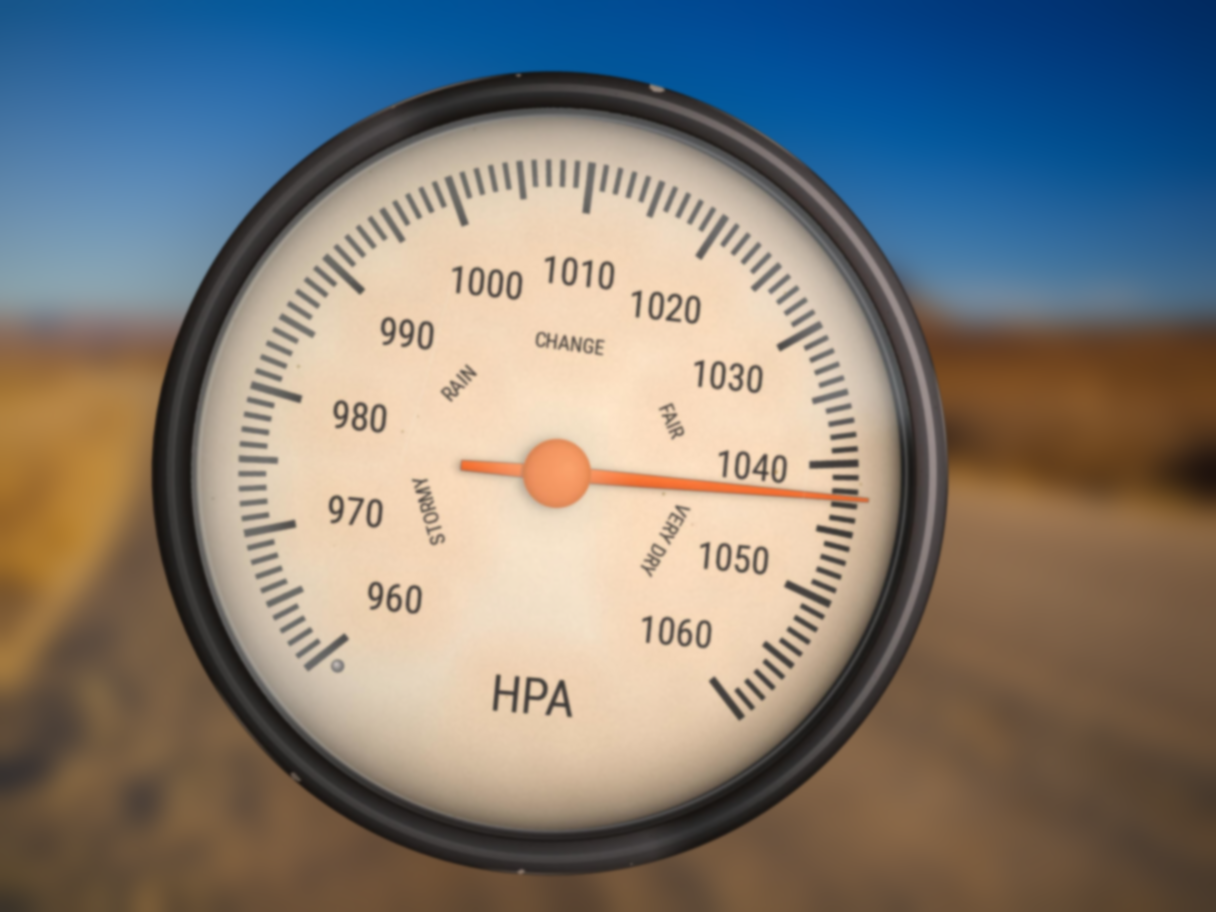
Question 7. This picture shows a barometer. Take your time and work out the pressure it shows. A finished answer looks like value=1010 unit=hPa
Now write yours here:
value=1042.5 unit=hPa
